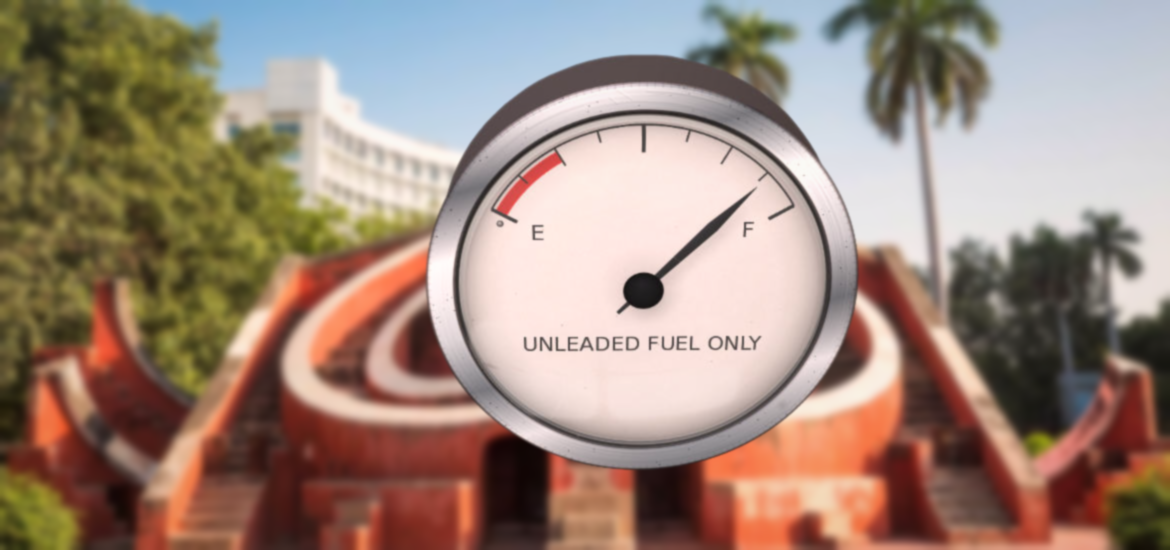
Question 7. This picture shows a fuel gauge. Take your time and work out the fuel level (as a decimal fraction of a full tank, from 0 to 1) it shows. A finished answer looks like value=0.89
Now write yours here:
value=0.875
